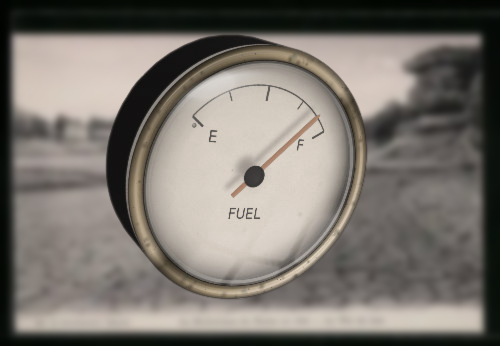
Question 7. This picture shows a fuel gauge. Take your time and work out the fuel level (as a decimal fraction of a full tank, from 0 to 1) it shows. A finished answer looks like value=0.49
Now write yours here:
value=0.875
